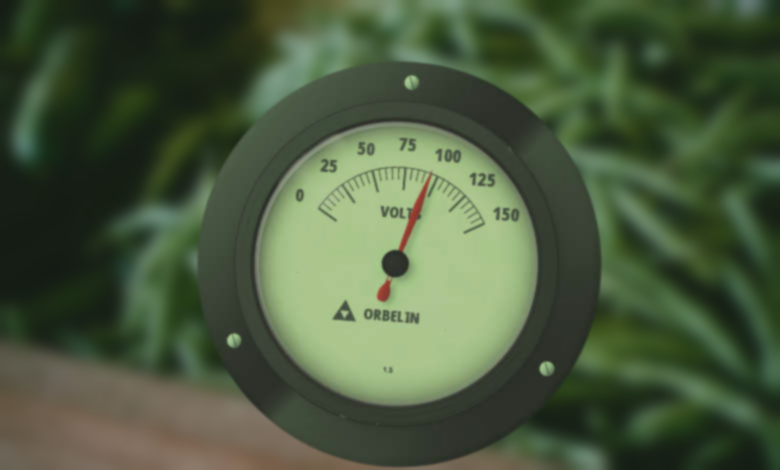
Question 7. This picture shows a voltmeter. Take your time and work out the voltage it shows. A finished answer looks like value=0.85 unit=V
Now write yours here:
value=95 unit=V
